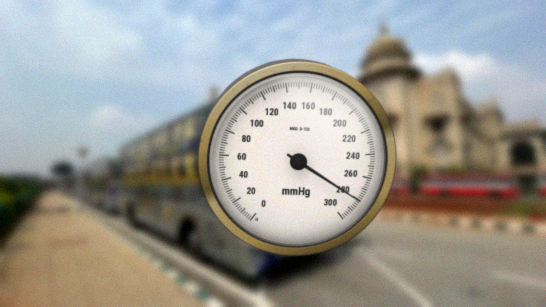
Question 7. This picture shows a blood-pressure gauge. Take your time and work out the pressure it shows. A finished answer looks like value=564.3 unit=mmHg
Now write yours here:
value=280 unit=mmHg
